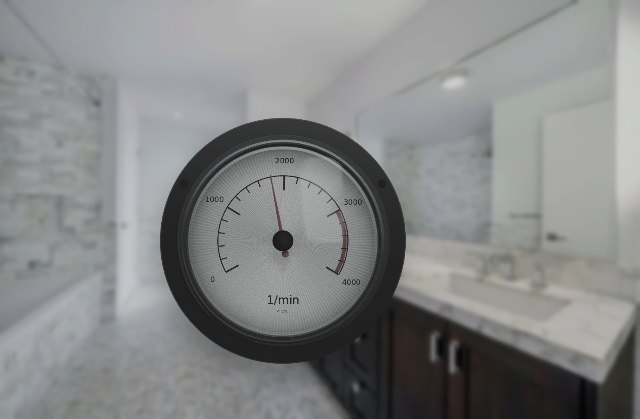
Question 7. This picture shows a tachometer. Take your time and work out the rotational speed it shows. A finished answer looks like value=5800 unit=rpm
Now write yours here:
value=1800 unit=rpm
